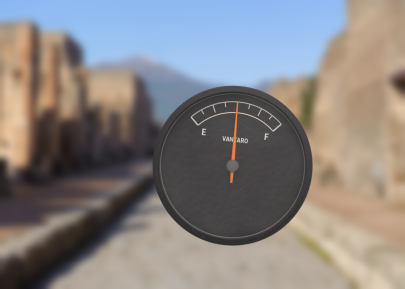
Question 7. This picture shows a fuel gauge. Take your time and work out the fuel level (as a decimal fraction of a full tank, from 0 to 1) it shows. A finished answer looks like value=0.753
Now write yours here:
value=0.5
